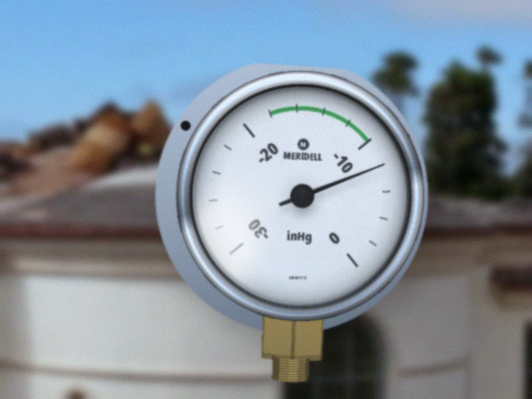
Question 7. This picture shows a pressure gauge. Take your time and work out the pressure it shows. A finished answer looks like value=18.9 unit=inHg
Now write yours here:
value=-8 unit=inHg
